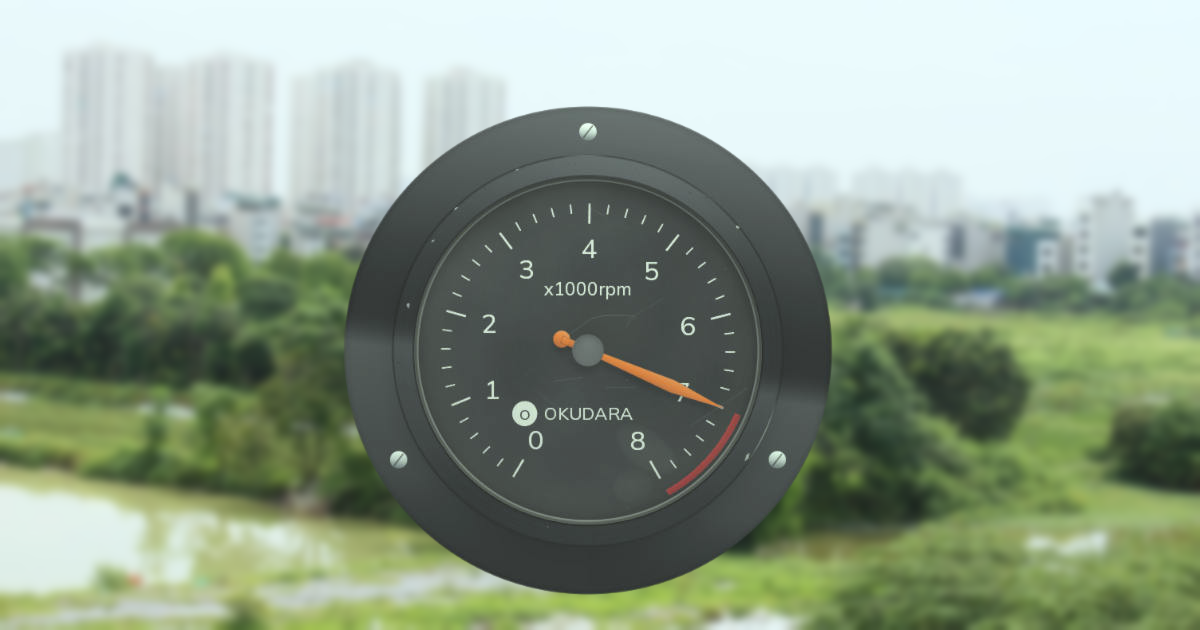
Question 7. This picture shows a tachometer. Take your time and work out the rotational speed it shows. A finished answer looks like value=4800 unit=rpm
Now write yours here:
value=7000 unit=rpm
